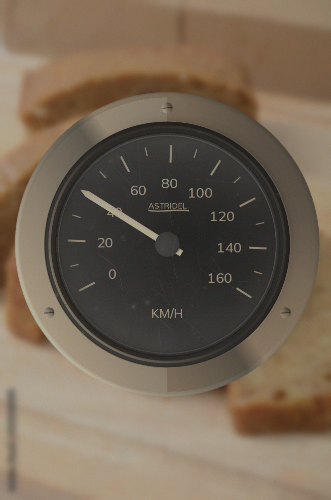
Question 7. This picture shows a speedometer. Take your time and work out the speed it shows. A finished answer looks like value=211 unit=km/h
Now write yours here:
value=40 unit=km/h
